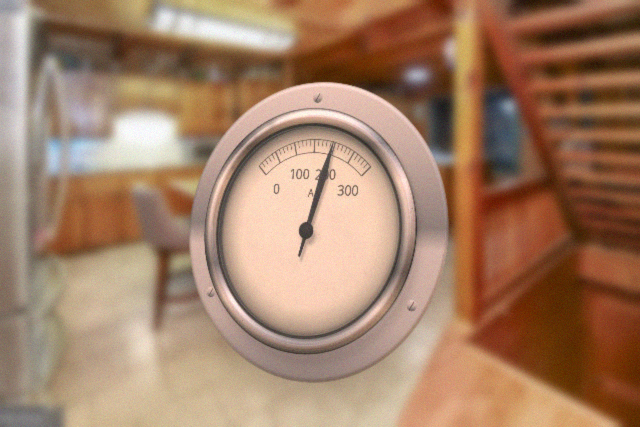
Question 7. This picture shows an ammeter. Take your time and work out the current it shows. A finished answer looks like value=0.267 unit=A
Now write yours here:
value=200 unit=A
